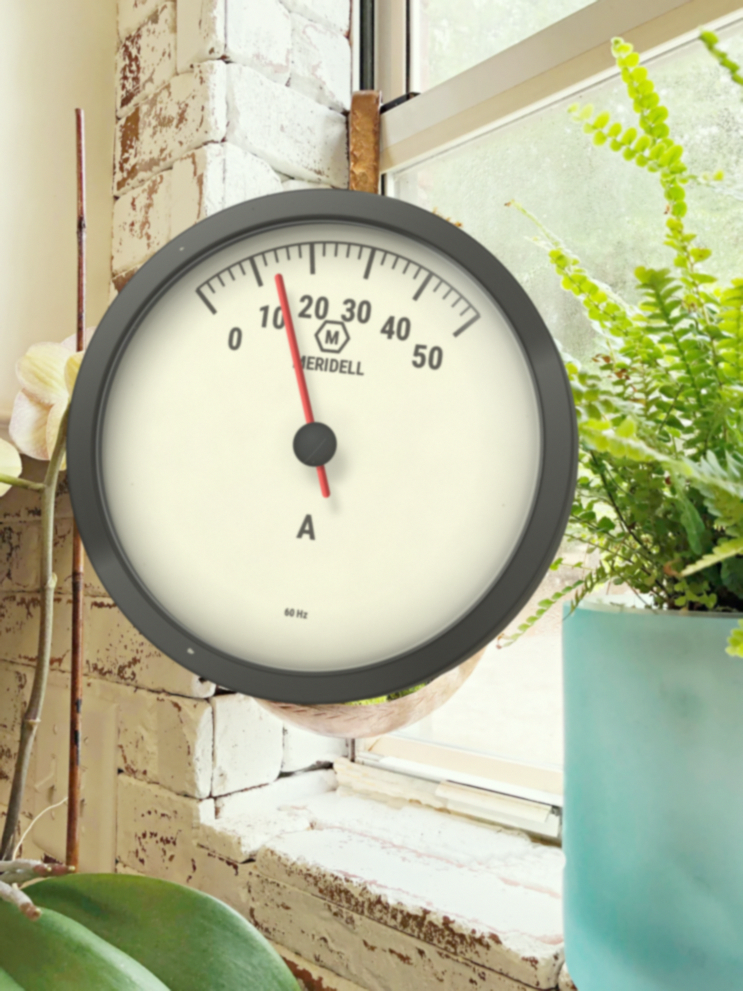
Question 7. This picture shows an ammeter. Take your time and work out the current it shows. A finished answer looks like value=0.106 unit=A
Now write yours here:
value=14 unit=A
